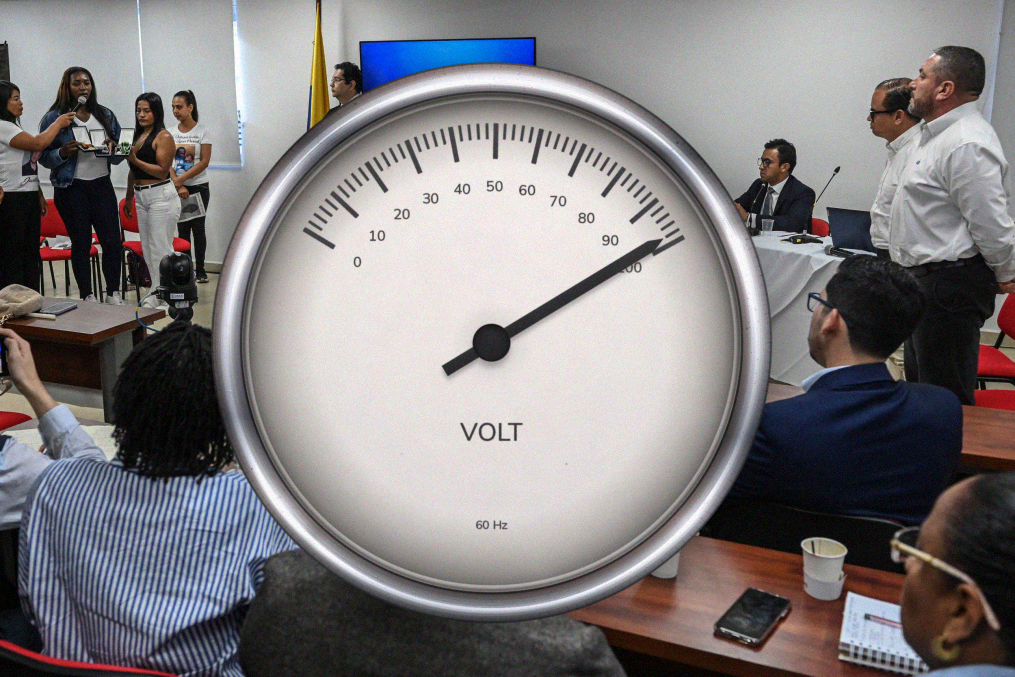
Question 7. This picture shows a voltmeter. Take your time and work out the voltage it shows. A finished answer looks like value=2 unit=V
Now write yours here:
value=98 unit=V
